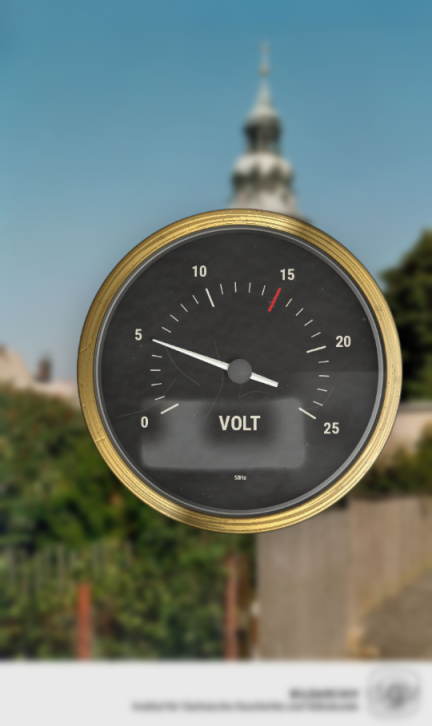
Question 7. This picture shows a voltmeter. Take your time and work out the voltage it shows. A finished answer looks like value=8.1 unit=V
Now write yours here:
value=5 unit=V
